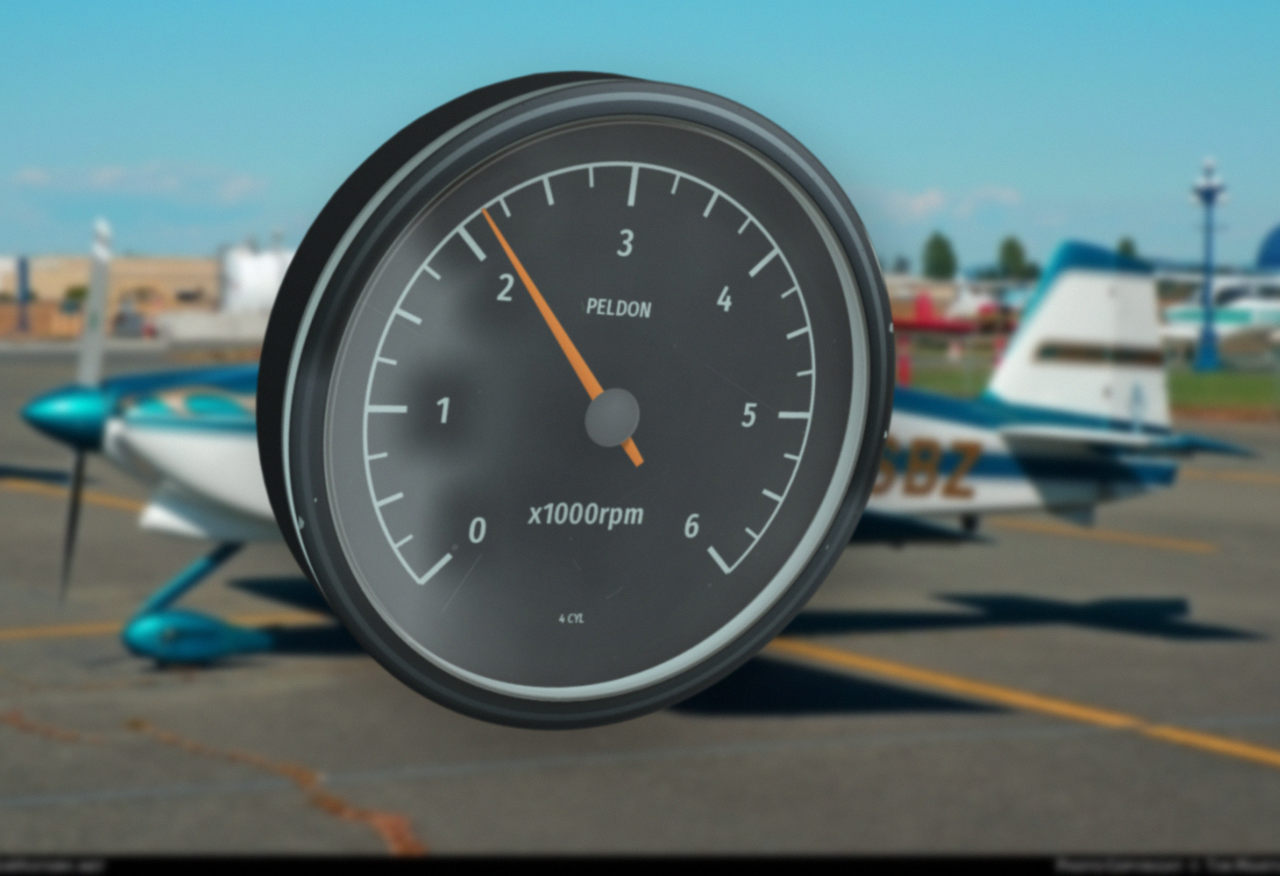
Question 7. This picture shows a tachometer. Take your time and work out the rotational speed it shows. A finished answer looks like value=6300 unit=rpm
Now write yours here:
value=2125 unit=rpm
